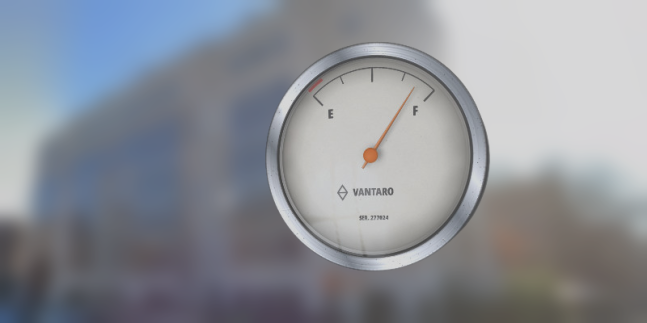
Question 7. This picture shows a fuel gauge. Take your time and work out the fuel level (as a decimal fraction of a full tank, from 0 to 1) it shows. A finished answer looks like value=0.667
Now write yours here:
value=0.875
